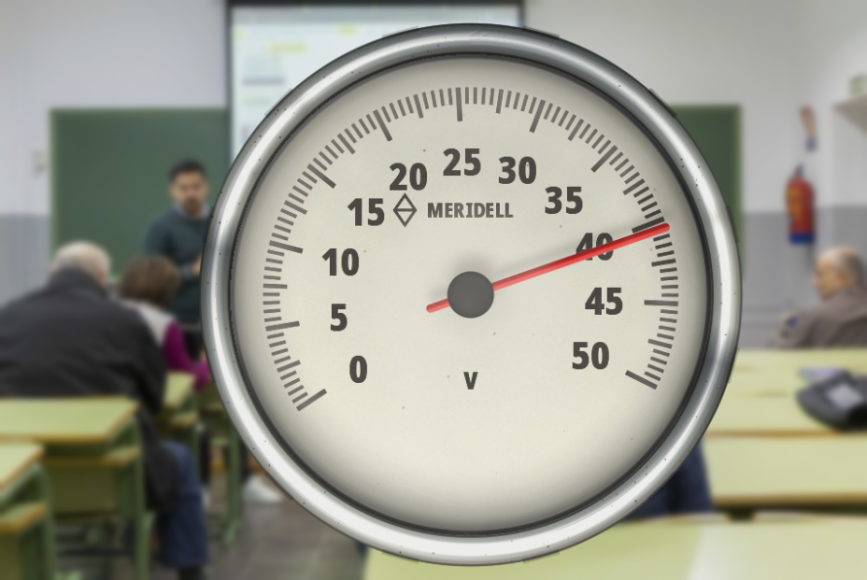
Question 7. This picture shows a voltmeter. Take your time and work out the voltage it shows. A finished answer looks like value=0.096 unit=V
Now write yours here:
value=40.5 unit=V
